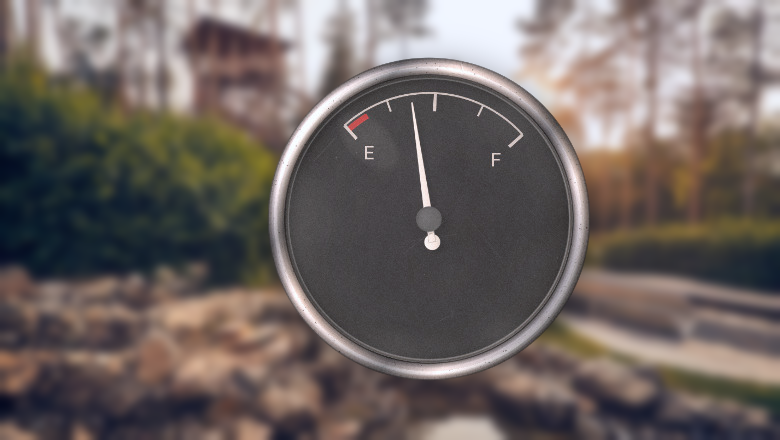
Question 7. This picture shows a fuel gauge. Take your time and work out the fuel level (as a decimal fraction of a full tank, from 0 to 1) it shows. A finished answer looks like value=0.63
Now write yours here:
value=0.375
